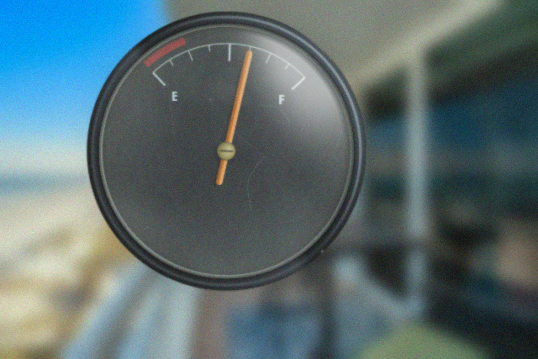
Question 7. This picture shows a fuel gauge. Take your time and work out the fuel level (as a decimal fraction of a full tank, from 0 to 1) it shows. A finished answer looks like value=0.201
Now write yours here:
value=0.625
